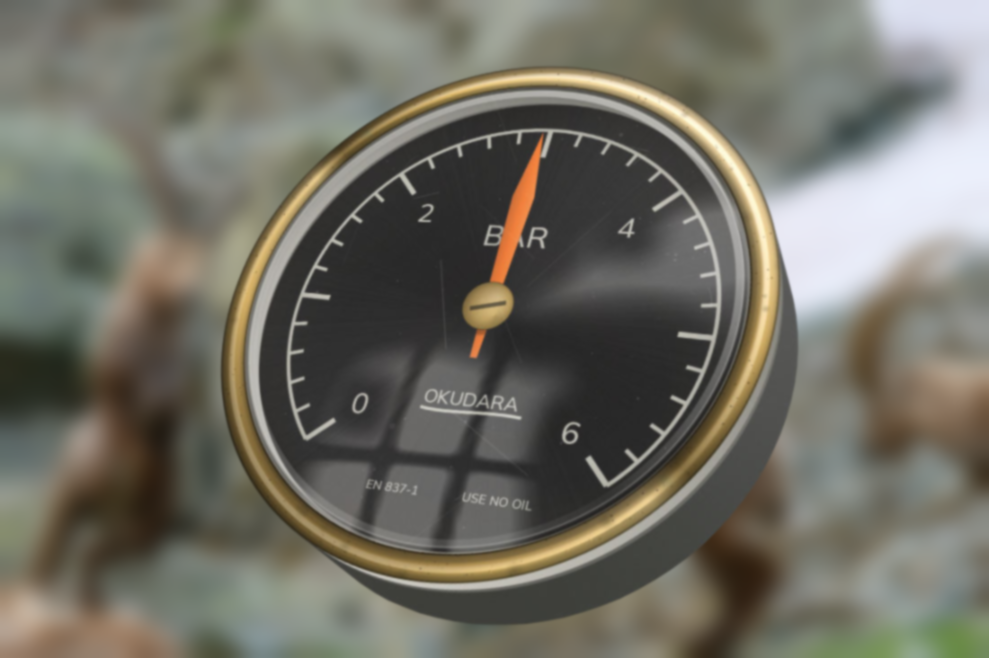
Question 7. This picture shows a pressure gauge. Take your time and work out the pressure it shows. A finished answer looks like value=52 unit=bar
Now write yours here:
value=3 unit=bar
